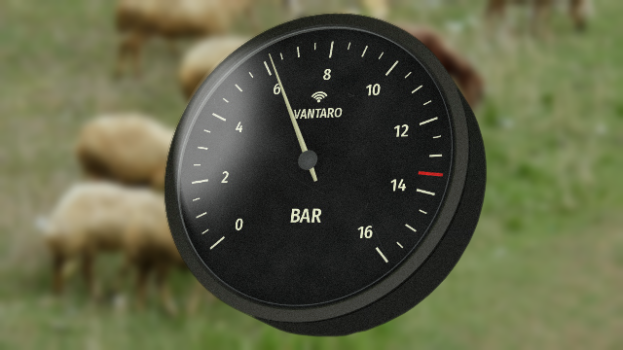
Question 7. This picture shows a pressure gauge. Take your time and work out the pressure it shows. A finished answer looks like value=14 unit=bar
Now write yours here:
value=6.25 unit=bar
